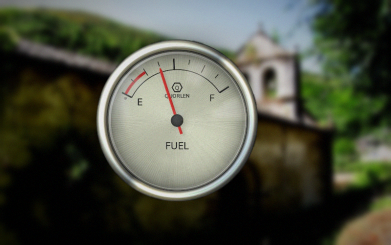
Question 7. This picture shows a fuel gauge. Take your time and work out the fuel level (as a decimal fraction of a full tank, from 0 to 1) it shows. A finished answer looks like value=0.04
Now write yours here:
value=0.375
